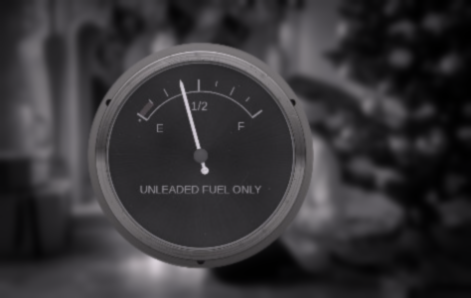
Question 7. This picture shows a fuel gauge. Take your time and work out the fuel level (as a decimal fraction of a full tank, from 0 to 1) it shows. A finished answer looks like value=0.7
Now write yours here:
value=0.375
